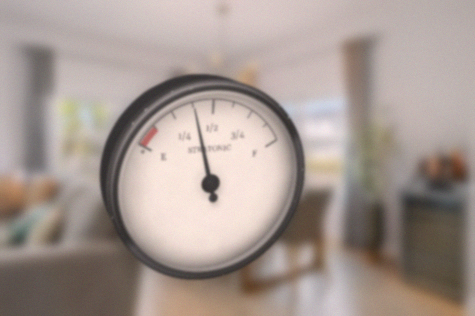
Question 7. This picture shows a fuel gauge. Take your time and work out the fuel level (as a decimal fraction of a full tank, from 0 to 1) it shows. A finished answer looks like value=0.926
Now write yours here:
value=0.375
